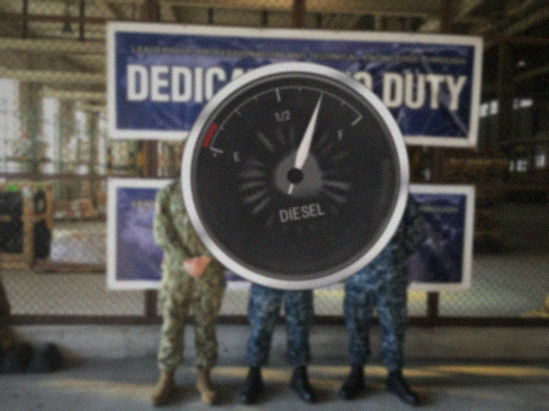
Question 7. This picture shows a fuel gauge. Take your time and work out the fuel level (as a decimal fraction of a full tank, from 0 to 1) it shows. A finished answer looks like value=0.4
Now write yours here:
value=0.75
